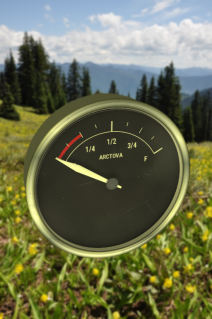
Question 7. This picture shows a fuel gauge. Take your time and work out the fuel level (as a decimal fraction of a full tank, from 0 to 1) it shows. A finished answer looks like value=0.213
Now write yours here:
value=0
